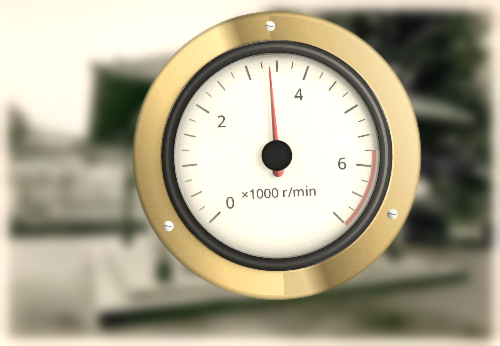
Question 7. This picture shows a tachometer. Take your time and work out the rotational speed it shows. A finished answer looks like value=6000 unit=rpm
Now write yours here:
value=3375 unit=rpm
